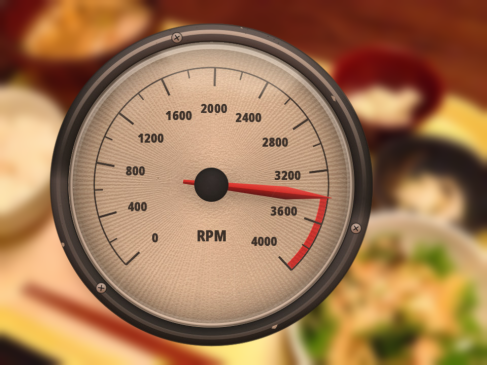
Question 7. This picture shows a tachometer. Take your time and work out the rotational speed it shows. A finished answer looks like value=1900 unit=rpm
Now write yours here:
value=3400 unit=rpm
